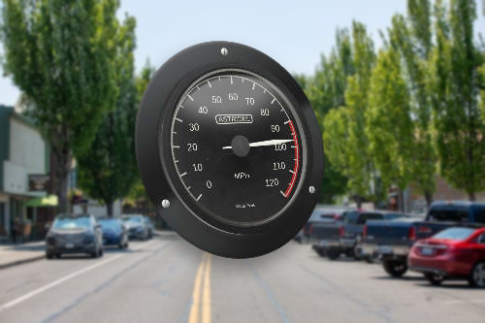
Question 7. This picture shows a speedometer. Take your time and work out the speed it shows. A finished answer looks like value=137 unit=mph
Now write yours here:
value=97.5 unit=mph
